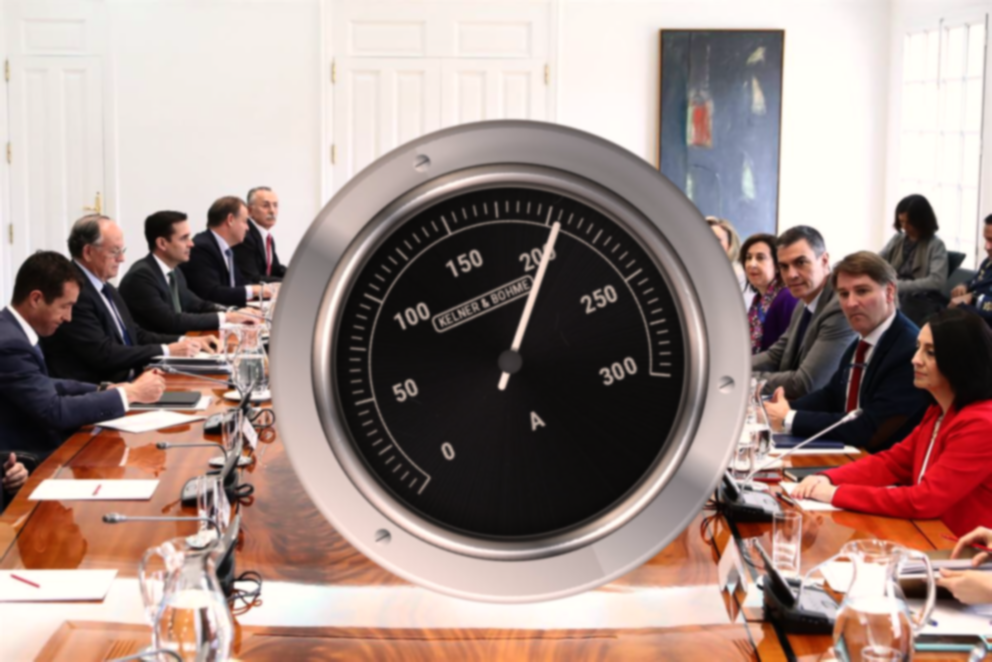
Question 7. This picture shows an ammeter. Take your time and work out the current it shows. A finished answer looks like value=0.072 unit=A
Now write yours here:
value=205 unit=A
